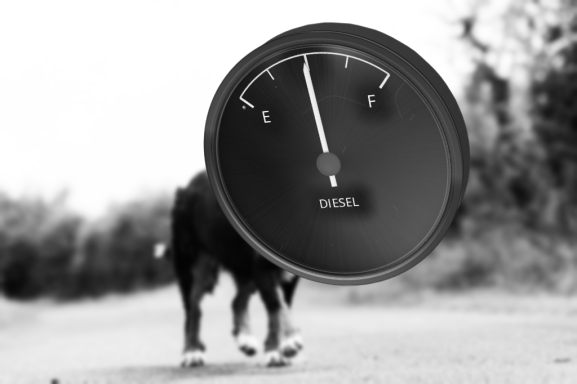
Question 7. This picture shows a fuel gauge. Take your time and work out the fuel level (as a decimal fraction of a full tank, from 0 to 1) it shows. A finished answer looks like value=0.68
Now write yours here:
value=0.5
